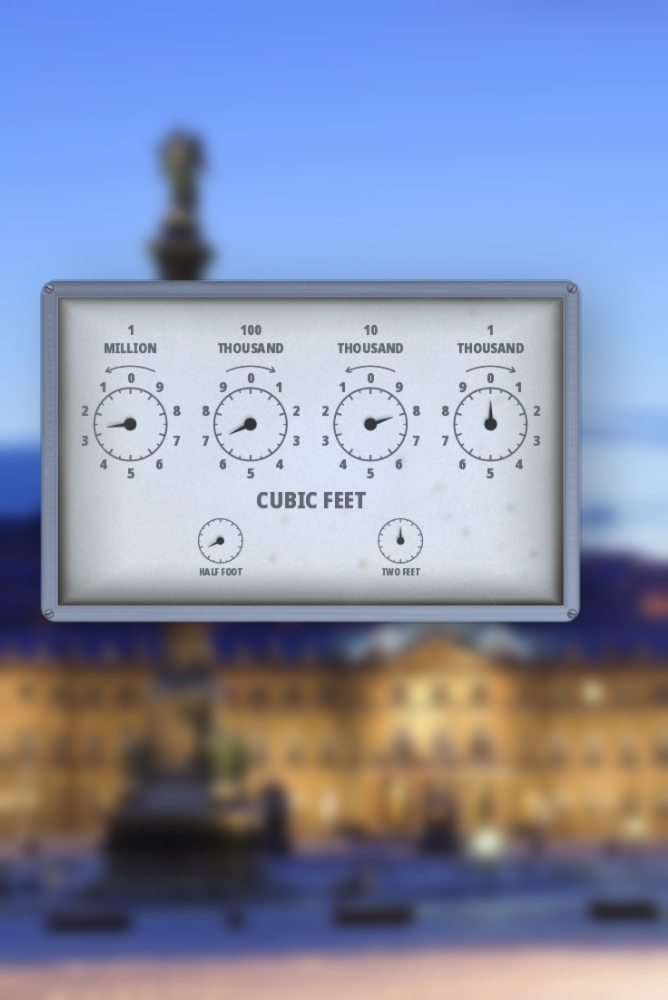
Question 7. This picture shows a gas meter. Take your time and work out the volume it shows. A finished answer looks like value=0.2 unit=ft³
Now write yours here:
value=268000 unit=ft³
